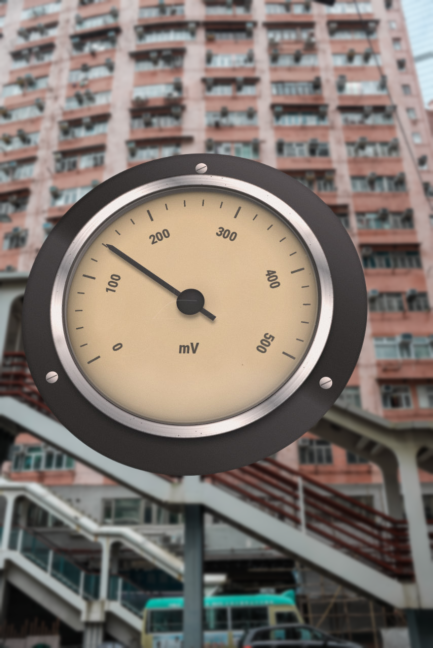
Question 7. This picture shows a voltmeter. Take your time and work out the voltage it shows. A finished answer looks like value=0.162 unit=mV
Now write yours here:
value=140 unit=mV
